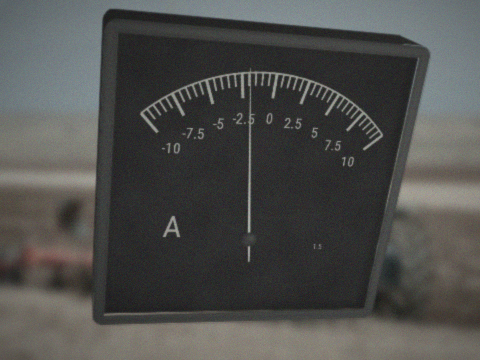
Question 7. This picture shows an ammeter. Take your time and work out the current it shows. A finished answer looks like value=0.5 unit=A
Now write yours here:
value=-2 unit=A
